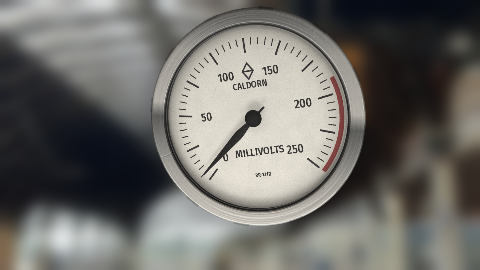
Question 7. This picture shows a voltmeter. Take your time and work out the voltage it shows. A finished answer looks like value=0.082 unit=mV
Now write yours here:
value=5 unit=mV
